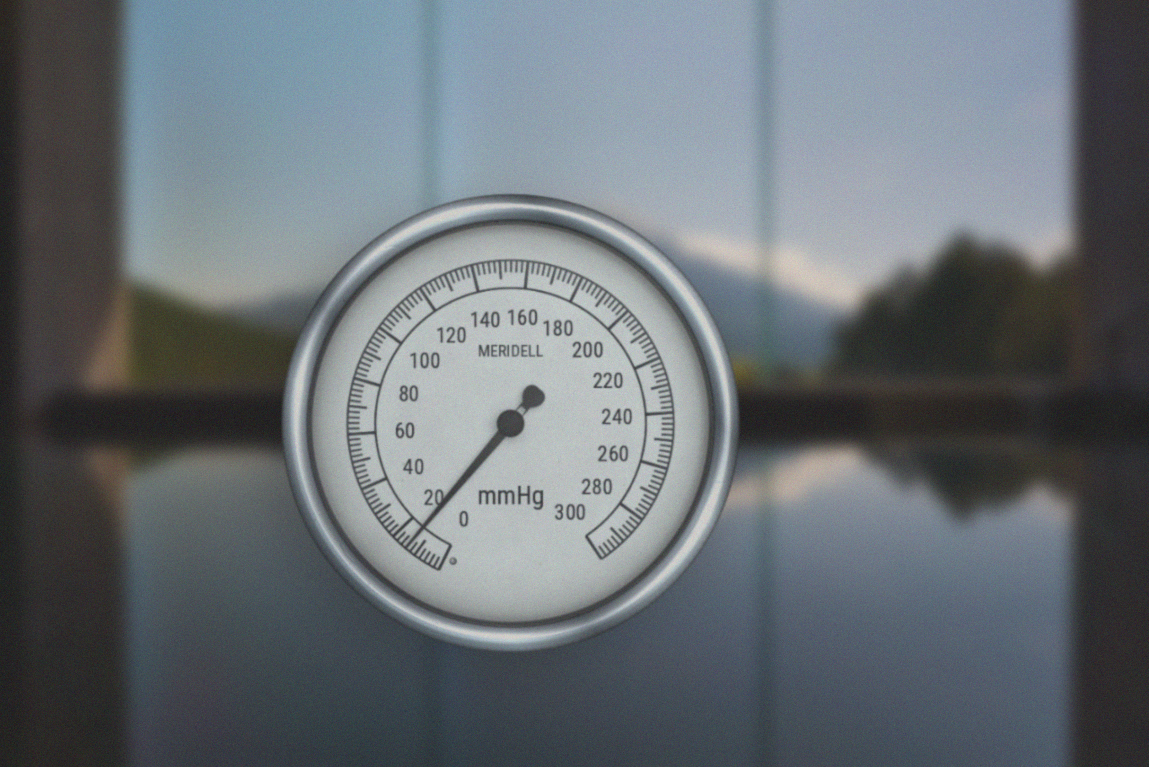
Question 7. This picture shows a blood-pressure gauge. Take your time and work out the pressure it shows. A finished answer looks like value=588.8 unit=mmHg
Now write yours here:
value=14 unit=mmHg
